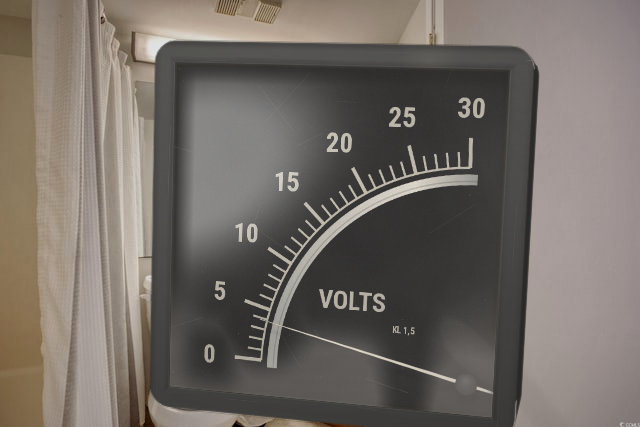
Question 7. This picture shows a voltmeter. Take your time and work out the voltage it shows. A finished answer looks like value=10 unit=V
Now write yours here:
value=4 unit=V
